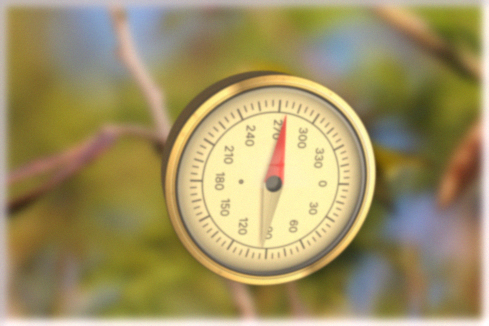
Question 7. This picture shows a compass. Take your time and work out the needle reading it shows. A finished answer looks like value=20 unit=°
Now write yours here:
value=275 unit=°
